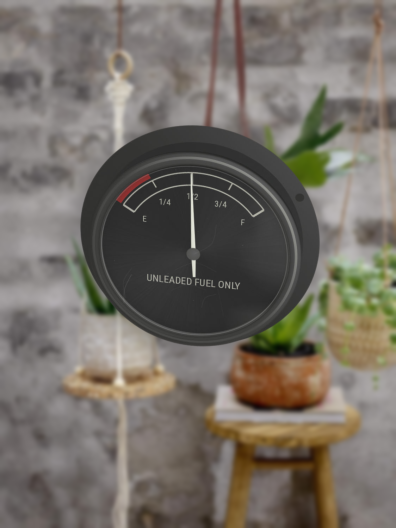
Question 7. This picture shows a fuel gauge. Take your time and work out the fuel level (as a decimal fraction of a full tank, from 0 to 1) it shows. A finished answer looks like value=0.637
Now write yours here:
value=0.5
